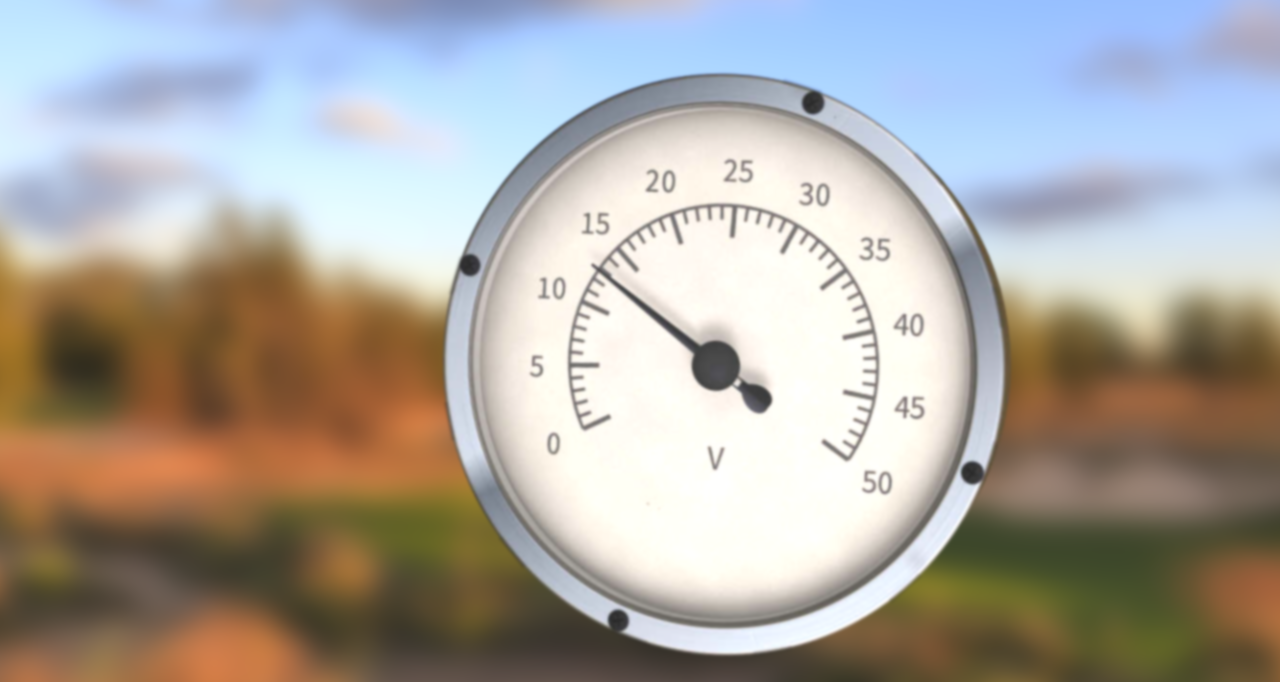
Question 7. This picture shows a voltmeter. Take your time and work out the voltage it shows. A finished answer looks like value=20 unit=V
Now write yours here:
value=13 unit=V
